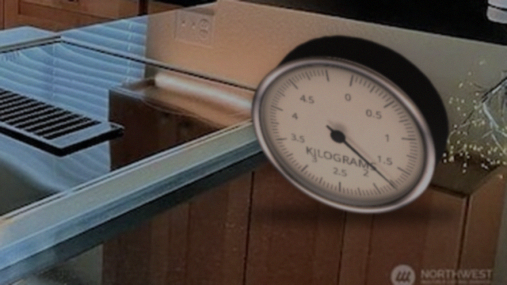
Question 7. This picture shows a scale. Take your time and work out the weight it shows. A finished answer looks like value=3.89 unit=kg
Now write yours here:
value=1.75 unit=kg
